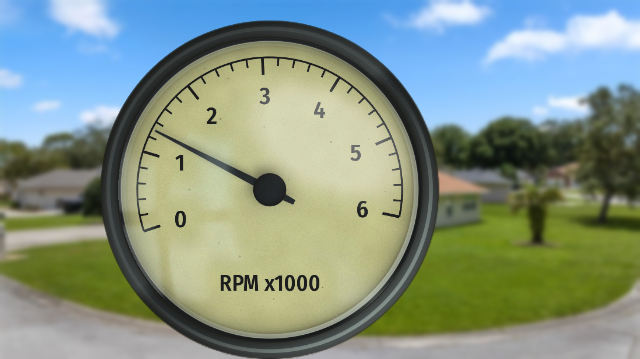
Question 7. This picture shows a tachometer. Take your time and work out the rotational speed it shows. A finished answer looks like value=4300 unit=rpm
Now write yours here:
value=1300 unit=rpm
